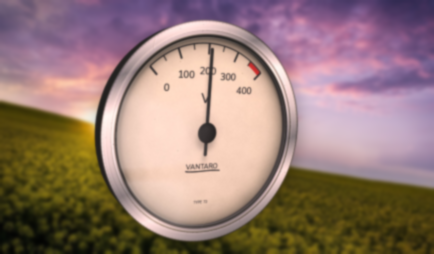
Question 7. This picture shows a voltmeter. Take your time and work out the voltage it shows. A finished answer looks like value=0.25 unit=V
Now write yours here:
value=200 unit=V
